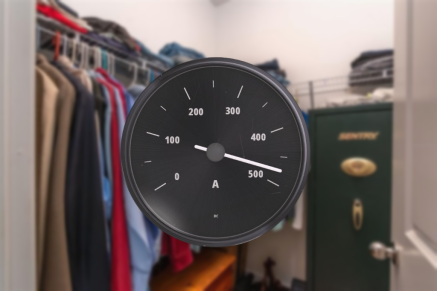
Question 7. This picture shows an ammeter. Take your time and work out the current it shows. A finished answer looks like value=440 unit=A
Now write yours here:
value=475 unit=A
